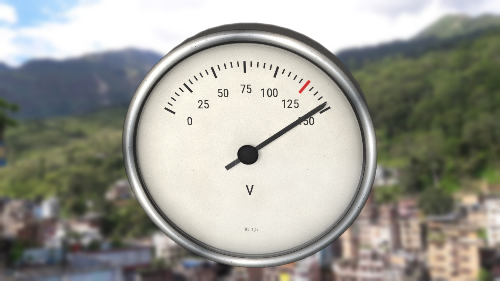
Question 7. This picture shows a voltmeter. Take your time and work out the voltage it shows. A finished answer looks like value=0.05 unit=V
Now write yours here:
value=145 unit=V
